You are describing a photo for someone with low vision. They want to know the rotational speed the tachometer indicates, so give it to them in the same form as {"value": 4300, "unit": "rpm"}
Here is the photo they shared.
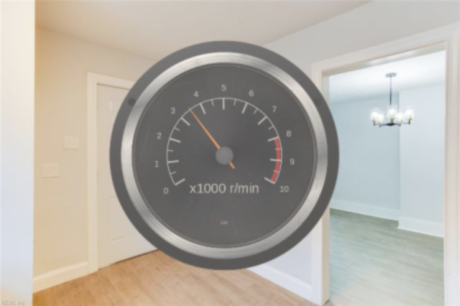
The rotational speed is {"value": 3500, "unit": "rpm"}
